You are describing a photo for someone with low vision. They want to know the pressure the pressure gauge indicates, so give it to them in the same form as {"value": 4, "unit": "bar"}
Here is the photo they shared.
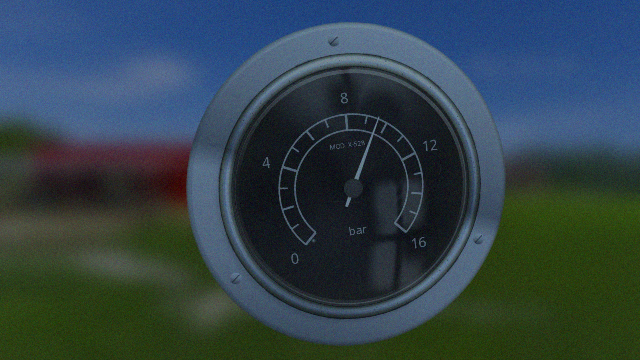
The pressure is {"value": 9.5, "unit": "bar"}
